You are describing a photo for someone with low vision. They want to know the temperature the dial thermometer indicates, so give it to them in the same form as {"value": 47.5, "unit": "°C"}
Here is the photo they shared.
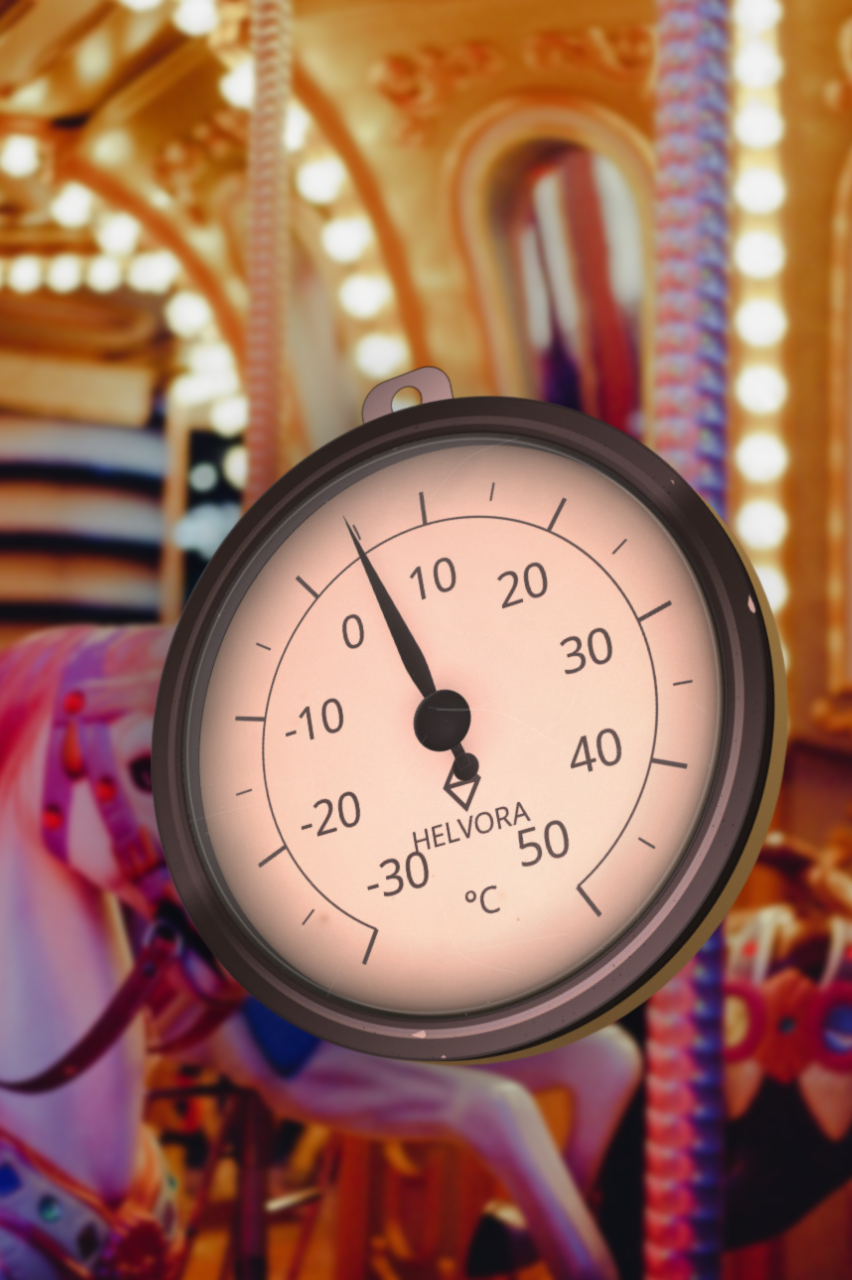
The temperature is {"value": 5, "unit": "°C"}
